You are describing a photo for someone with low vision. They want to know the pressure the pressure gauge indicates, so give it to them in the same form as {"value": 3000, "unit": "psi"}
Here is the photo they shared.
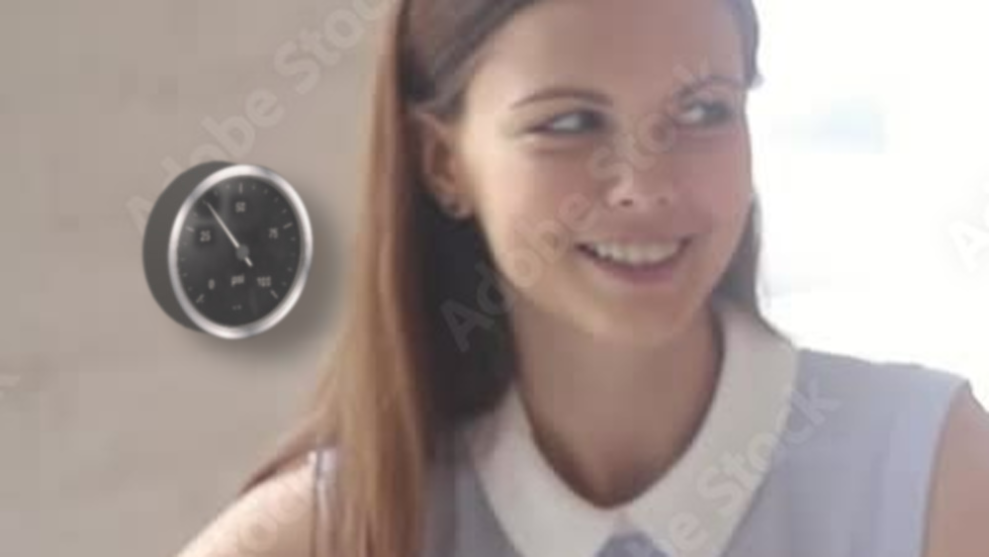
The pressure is {"value": 35, "unit": "psi"}
